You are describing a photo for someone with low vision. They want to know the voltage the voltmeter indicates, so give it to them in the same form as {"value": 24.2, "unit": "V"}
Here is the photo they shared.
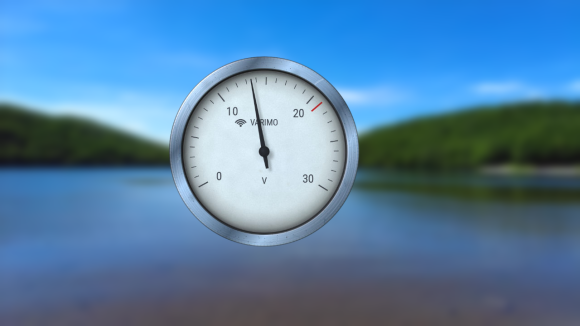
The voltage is {"value": 13.5, "unit": "V"}
